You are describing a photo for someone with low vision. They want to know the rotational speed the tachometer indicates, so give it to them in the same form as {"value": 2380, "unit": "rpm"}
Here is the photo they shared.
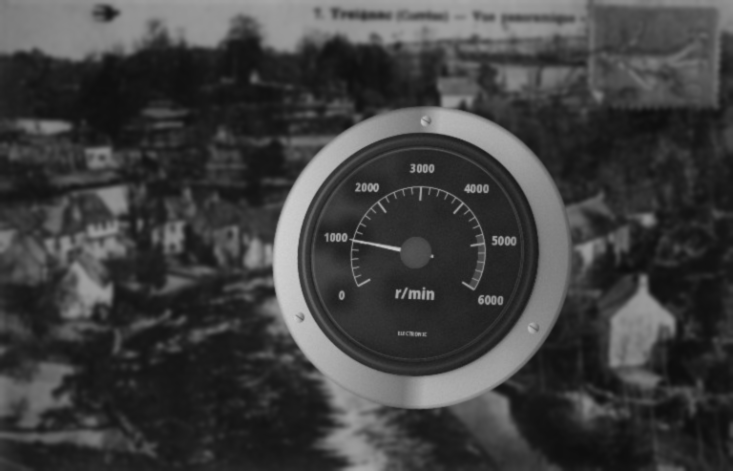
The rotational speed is {"value": 1000, "unit": "rpm"}
